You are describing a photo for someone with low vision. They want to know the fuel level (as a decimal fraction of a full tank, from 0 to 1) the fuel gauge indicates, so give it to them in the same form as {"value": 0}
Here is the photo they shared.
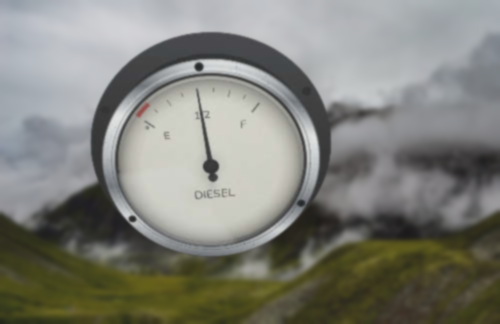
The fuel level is {"value": 0.5}
